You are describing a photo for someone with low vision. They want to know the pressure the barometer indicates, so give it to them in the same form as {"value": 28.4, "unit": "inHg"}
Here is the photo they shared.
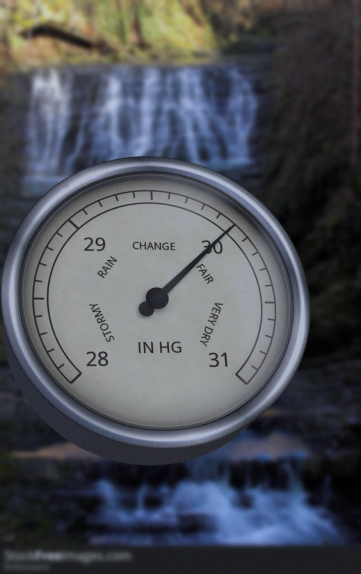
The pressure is {"value": 30, "unit": "inHg"}
